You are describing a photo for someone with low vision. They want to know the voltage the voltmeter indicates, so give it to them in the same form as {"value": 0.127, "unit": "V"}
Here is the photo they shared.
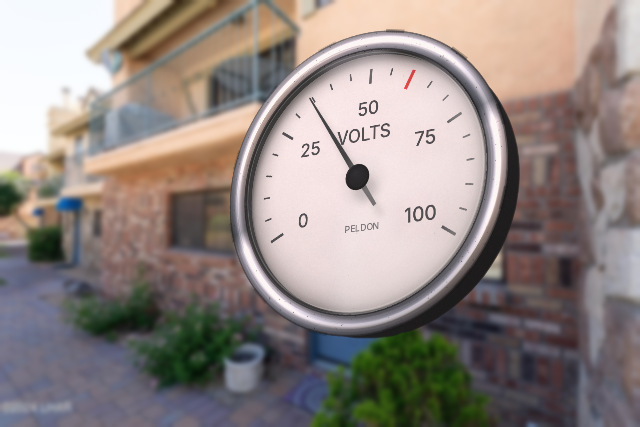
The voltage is {"value": 35, "unit": "V"}
